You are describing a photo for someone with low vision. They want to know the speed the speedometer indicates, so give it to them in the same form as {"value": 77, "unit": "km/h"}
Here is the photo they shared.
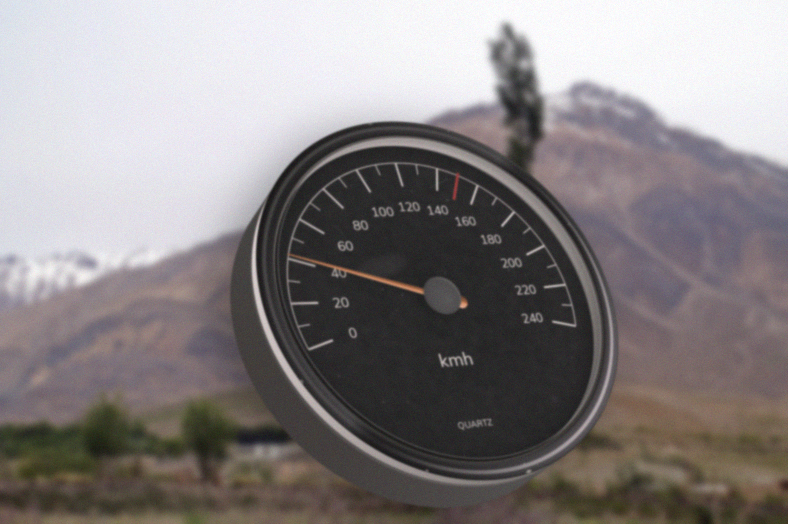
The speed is {"value": 40, "unit": "km/h"}
